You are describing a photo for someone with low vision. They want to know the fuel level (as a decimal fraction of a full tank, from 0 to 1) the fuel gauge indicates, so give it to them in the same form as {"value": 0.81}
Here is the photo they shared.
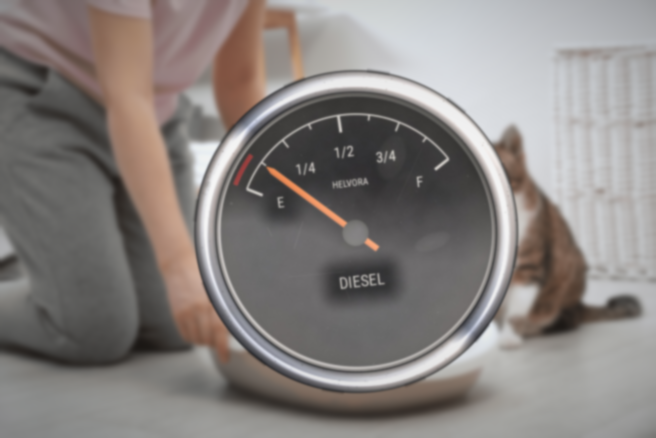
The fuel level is {"value": 0.125}
